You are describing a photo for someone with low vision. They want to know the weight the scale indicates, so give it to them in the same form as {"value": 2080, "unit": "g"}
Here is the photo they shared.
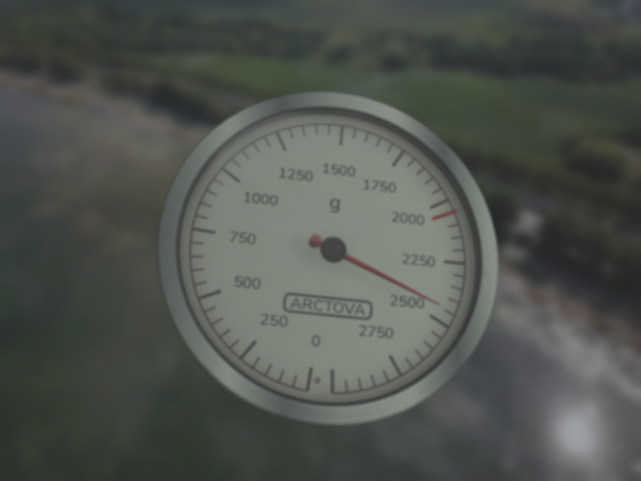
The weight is {"value": 2450, "unit": "g"}
